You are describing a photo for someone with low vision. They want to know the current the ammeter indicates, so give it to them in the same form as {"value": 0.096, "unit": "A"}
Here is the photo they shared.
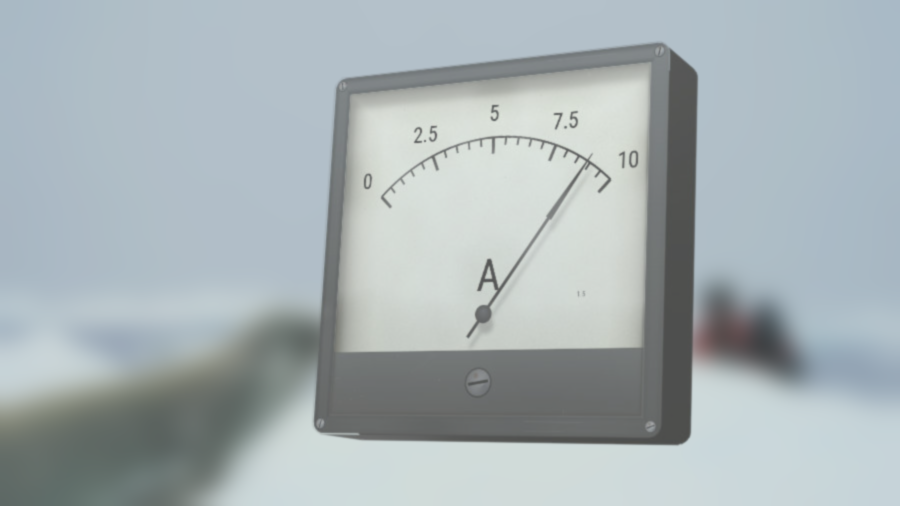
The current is {"value": 9, "unit": "A"}
